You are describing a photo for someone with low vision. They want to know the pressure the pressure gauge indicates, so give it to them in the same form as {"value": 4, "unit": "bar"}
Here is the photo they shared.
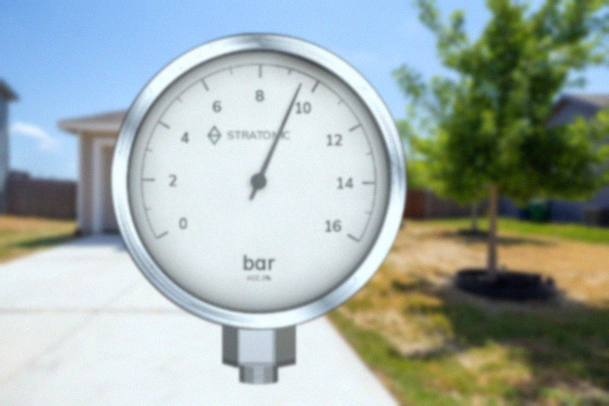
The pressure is {"value": 9.5, "unit": "bar"}
